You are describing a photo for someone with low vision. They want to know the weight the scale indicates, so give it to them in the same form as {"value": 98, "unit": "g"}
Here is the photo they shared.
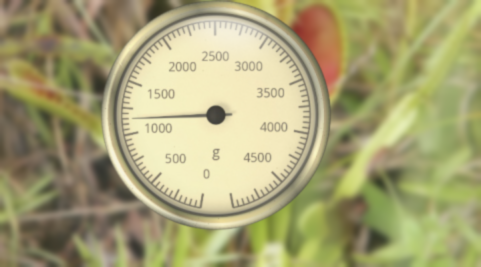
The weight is {"value": 1150, "unit": "g"}
